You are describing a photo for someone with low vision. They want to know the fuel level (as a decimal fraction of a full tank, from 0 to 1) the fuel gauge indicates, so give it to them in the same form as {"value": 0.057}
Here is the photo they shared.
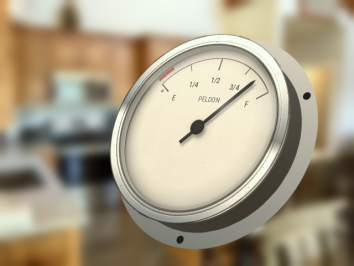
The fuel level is {"value": 0.875}
